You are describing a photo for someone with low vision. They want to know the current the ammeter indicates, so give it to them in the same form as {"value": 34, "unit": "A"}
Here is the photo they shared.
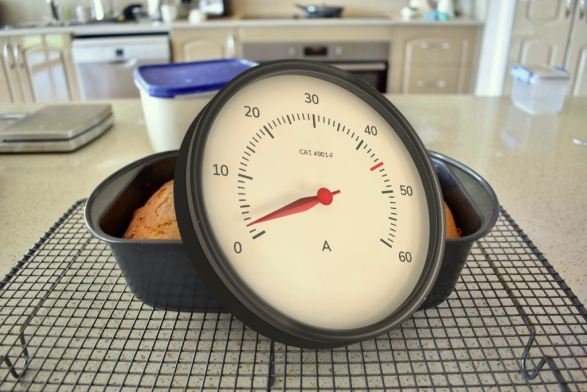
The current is {"value": 2, "unit": "A"}
